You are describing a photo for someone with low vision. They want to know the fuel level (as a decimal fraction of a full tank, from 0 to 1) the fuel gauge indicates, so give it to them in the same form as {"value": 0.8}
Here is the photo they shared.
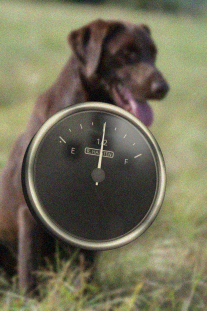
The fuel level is {"value": 0.5}
